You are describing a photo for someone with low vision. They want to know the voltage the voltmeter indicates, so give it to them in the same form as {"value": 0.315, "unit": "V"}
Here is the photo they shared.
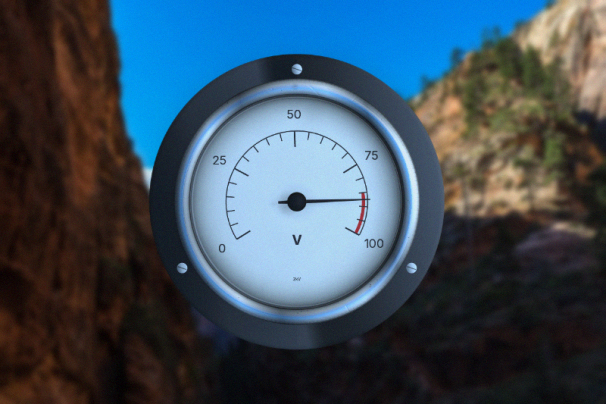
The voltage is {"value": 87.5, "unit": "V"}
